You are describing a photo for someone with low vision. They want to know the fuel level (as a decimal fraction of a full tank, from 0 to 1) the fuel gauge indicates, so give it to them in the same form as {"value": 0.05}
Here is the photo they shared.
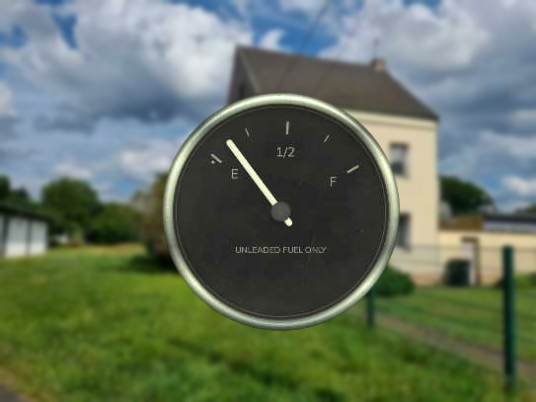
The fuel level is {"value": 0.125}
